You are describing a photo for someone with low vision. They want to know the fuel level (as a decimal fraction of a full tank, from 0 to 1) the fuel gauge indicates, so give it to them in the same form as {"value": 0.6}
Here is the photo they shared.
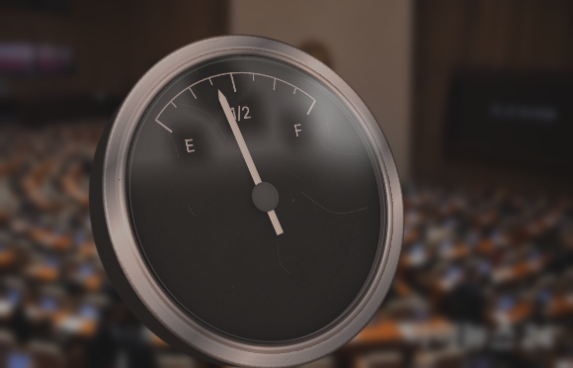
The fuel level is {"value": 0.375}
